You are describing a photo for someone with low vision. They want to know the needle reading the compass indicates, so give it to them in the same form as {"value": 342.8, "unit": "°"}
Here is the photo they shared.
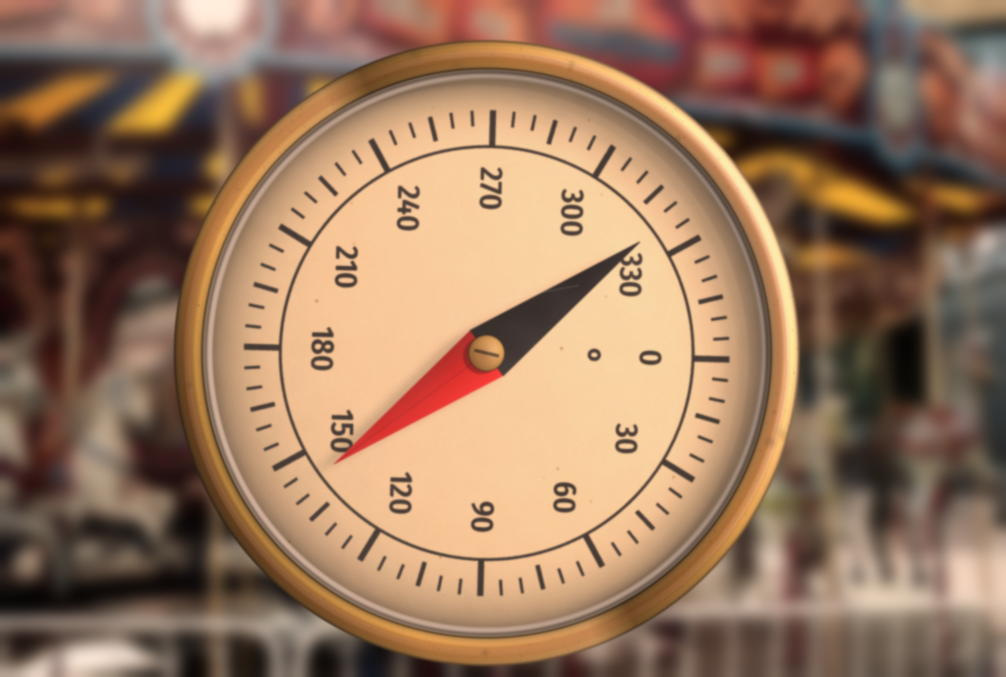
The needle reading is {"value": 142.5, "unit": "°"}
